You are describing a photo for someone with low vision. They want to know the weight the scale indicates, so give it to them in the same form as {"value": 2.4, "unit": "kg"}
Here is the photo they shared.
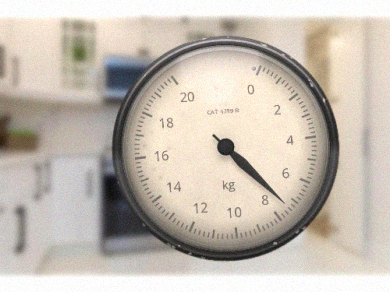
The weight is {"value": 7.4, "unit": "kg"}
